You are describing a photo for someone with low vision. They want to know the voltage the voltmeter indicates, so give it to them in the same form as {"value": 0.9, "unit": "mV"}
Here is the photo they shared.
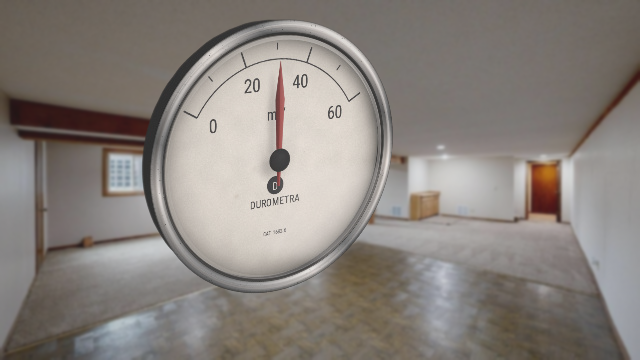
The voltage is {"value": 30, "unit": "mV"}
